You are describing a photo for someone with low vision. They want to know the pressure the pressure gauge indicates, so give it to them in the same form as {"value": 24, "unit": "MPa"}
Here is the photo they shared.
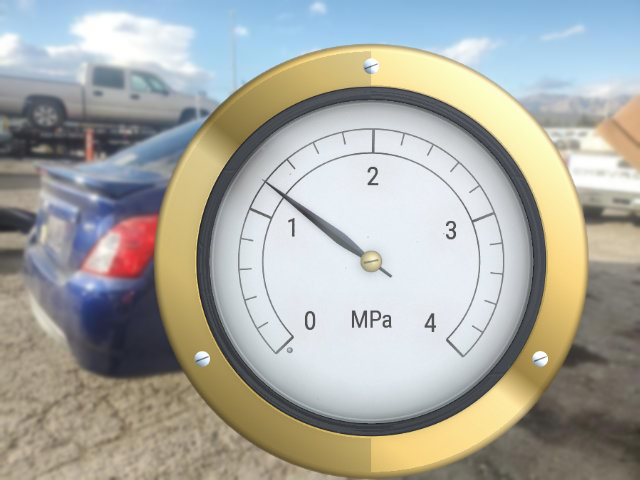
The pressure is {"value": 1.2, "unit": "MPa"}
